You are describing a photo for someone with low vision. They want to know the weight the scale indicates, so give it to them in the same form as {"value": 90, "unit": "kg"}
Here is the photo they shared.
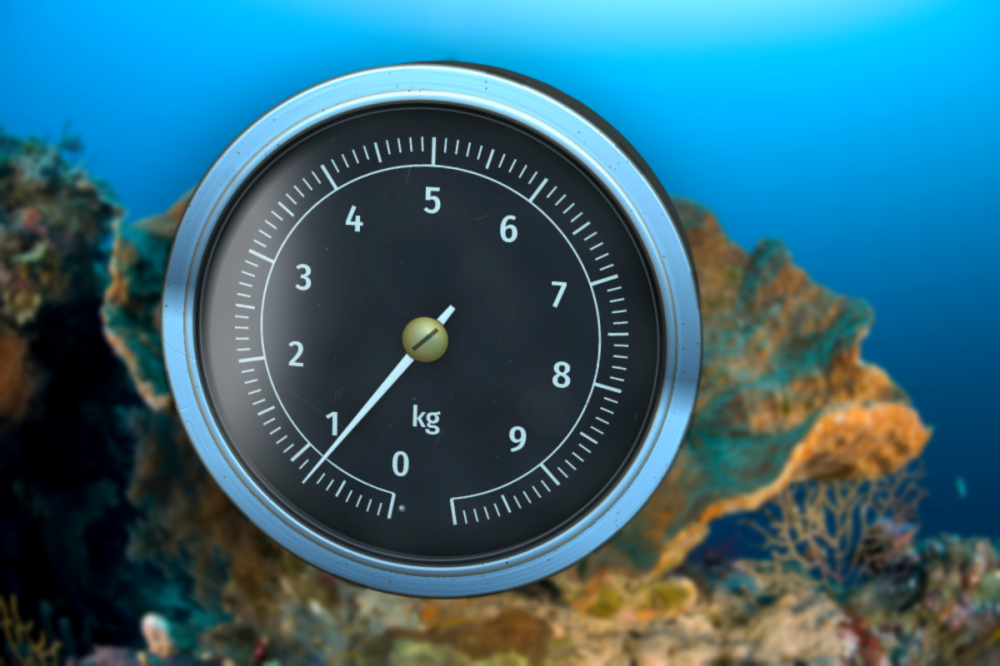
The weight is {"value": 0.8, "unit": "kg"}
